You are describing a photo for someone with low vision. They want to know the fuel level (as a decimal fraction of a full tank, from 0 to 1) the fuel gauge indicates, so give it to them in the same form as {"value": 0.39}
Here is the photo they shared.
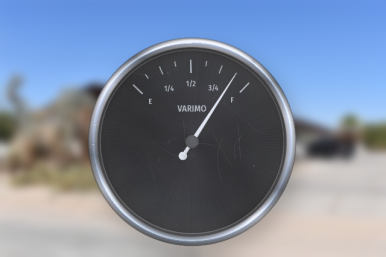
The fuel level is {"value": 0.875}
